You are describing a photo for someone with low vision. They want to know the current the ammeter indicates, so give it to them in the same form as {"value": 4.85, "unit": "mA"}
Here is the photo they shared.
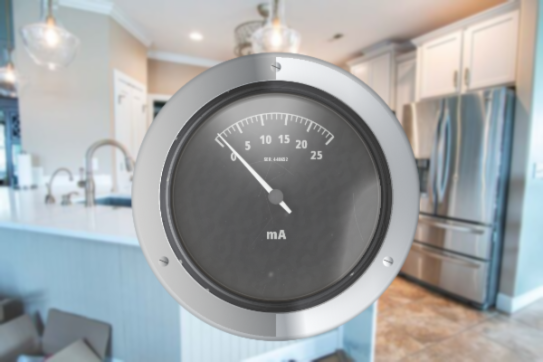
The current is {"value": 1, "unit": "mA"}
